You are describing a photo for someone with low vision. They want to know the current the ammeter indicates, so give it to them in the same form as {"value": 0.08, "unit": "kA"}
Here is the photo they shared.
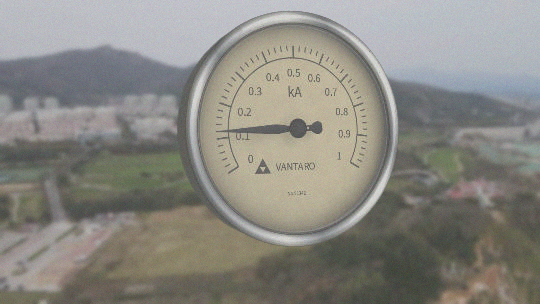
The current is {"value": 0.12, "unit": "kA"}
